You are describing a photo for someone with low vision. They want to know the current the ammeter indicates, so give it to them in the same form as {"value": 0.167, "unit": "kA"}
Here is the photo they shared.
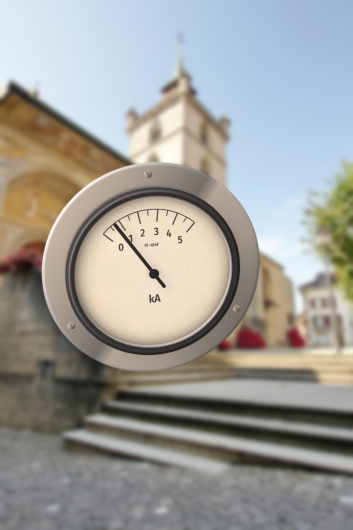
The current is {"value": 0.75, "unit": "kA"}
